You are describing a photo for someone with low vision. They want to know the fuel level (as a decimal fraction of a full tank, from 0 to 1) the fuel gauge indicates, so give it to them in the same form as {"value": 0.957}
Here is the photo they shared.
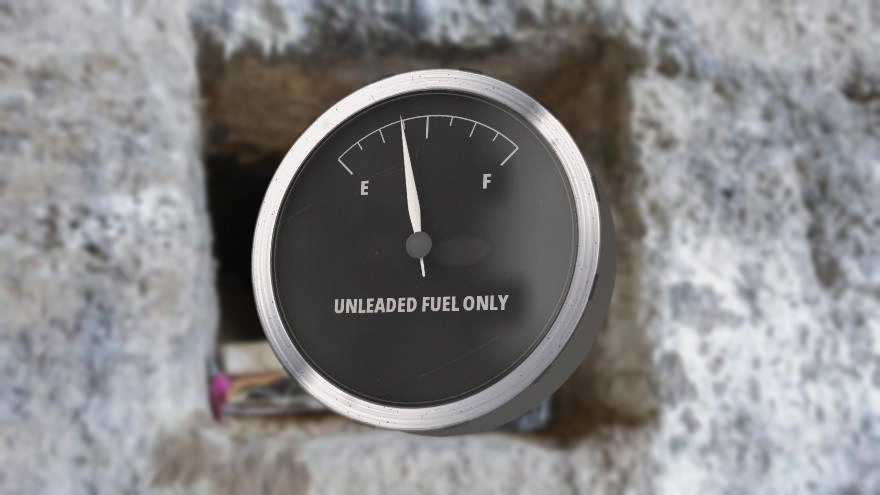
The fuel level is {"value": 0.375}
